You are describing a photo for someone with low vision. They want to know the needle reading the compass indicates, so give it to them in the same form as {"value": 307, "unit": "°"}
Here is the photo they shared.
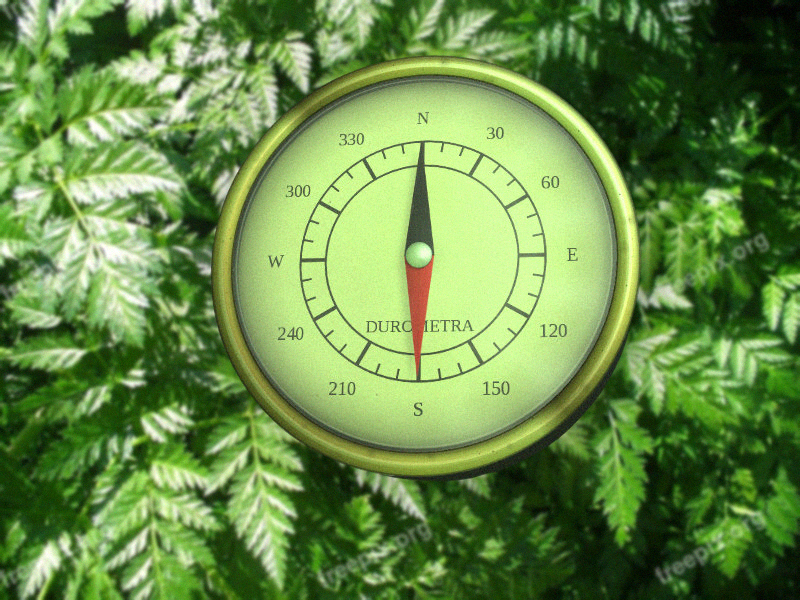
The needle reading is {"value": 180, "unit": "°"}
